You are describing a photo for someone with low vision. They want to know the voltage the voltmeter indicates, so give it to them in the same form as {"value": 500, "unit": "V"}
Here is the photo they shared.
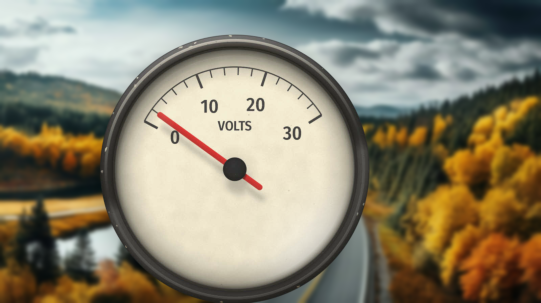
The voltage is {"value": 2, "unit": "V"}
